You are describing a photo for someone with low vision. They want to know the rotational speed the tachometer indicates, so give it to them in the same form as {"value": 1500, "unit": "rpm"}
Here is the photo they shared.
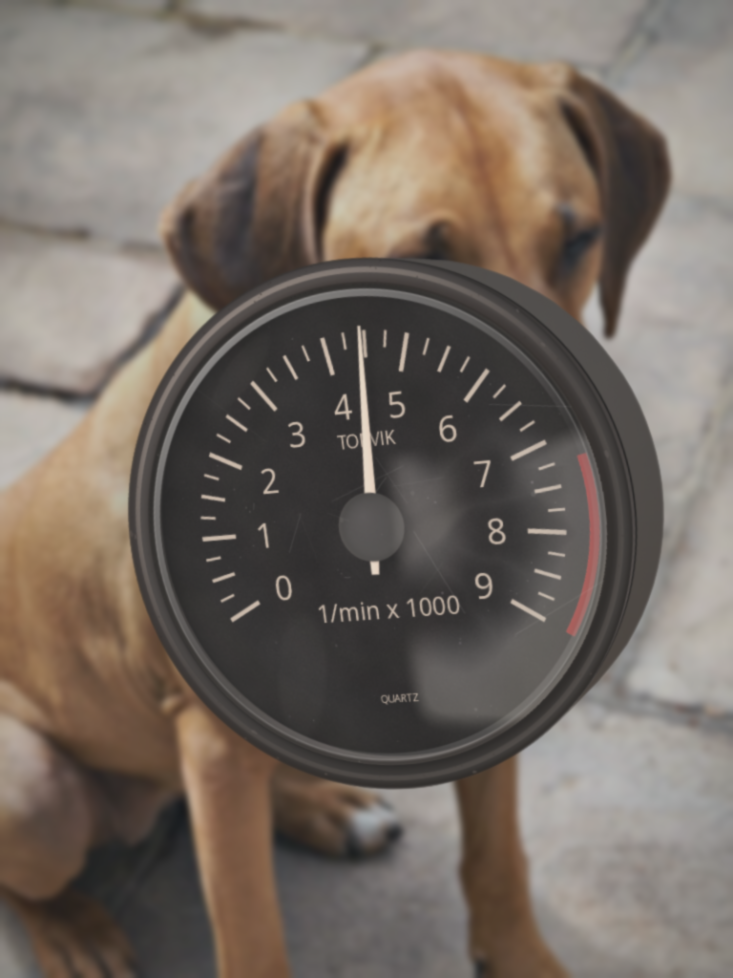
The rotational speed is {"value": 4500, "unit": "rpm"}
